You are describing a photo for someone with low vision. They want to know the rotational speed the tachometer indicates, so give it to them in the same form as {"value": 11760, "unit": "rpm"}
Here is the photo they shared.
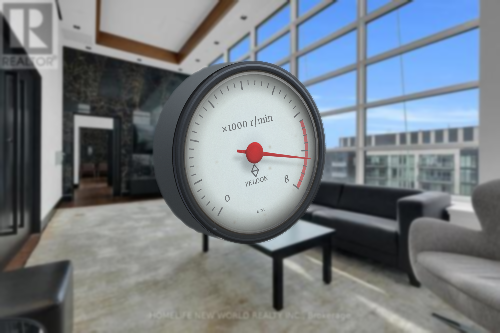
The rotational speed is {"value": 7200, "unit": "rpm"}
